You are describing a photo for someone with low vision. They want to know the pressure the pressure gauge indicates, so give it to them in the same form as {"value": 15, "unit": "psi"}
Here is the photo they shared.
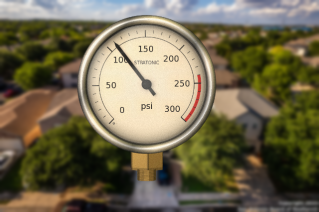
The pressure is {"value": 110, "unit": "psi"}
